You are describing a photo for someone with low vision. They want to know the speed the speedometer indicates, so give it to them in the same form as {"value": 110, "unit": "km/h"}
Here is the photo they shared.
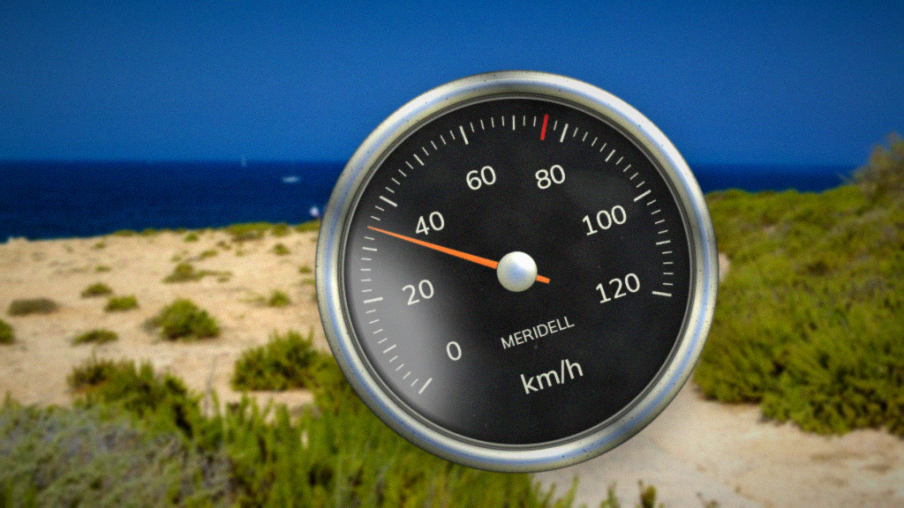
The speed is {"value": 34, "unit": "km/h"}
